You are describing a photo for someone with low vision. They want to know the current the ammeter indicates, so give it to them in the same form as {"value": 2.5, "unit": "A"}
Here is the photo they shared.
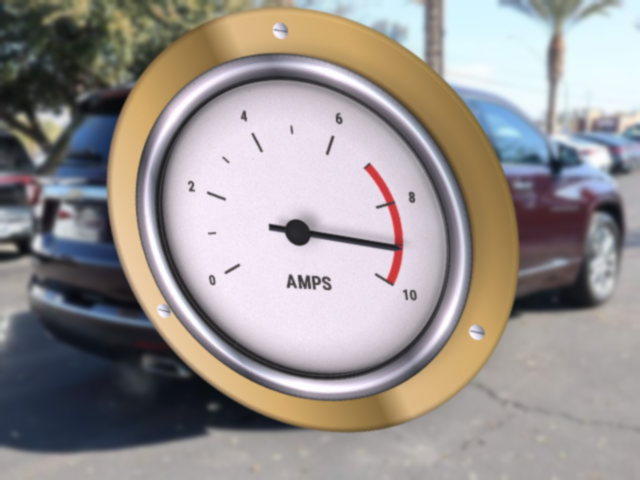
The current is {"value": 9, "unit": "A"}
